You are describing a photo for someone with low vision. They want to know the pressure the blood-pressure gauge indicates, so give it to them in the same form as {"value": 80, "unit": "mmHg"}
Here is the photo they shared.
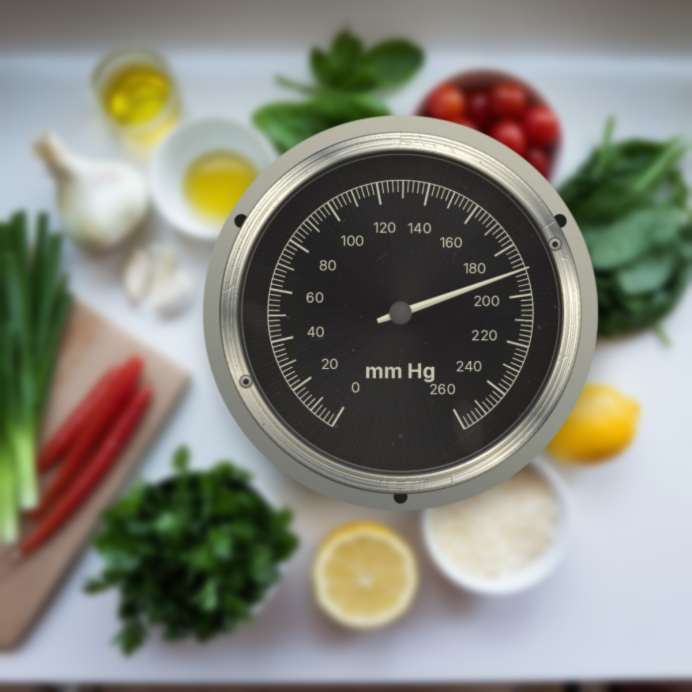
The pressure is {"value": 190, "unit": "mmHg"}
